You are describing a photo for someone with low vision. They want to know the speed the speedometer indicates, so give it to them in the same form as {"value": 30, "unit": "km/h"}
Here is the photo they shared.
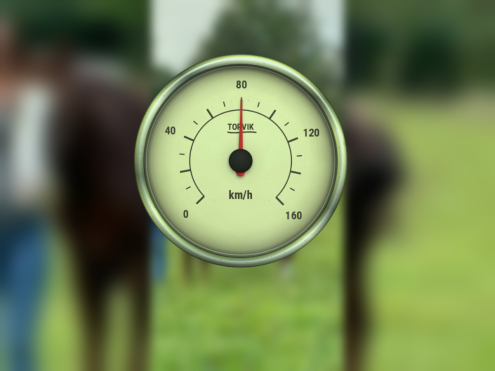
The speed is {"value": 80, "unit": "km/h"}
